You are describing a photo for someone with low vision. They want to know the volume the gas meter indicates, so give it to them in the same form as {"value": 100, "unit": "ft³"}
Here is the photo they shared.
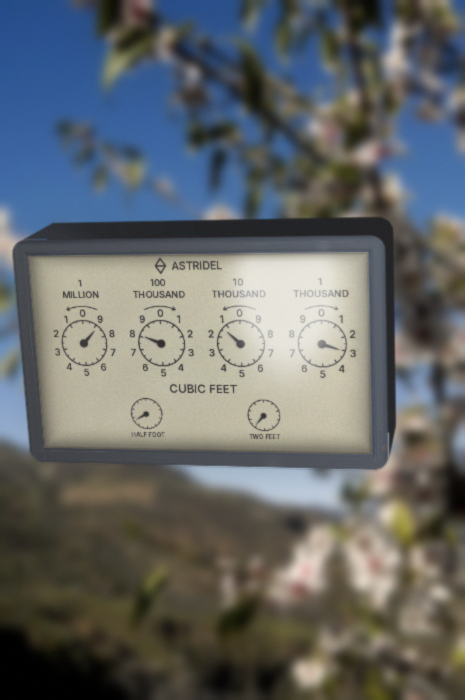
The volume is {"value": 881300, "unit": "ft³"}
